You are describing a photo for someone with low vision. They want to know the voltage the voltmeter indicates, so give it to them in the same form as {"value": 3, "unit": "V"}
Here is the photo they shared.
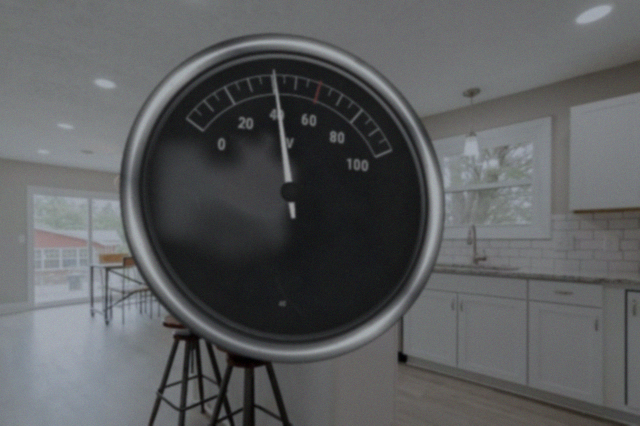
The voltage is {"value": 40, "unit": "V"}
